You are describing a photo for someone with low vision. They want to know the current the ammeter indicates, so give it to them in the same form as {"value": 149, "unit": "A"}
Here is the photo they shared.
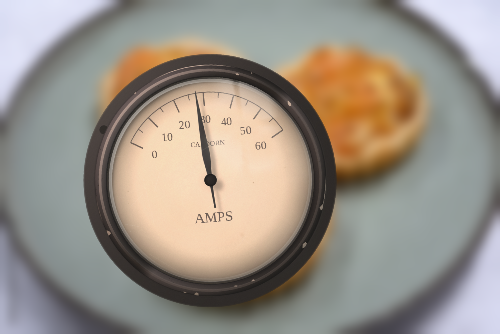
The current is {"value": 27.5, "unit": "A"}
